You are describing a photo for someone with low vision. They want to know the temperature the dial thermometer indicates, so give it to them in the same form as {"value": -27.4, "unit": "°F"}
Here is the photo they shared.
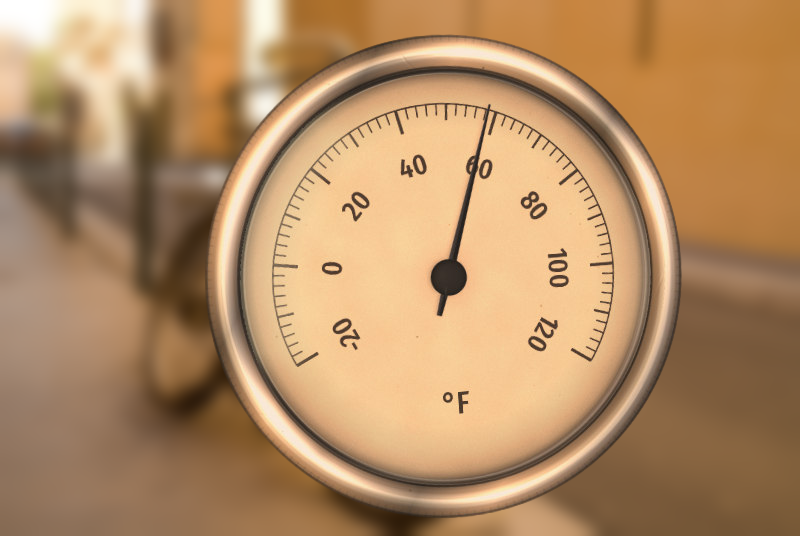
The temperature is {"value": 58, "unit": "°F"}
